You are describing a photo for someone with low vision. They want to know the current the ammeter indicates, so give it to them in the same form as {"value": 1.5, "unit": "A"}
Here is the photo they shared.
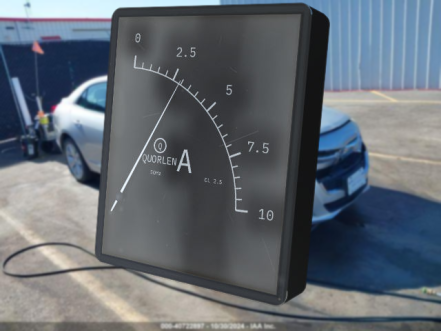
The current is {"value": 3, "unit": "A"}
